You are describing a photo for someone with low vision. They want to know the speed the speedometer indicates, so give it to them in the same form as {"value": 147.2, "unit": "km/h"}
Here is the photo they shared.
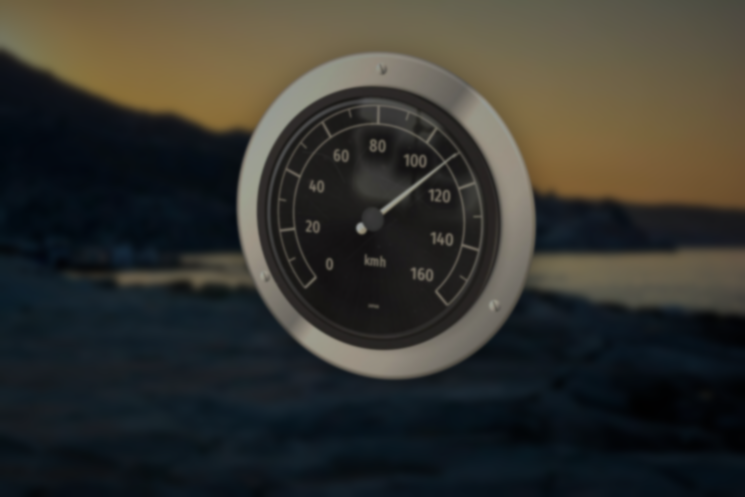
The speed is {"value": 110, "unit": "km/h"}
